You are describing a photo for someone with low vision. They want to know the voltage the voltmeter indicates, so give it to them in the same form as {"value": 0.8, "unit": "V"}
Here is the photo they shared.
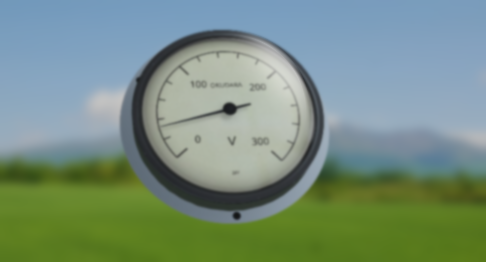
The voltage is {"value": 30, "unit": "V"}
